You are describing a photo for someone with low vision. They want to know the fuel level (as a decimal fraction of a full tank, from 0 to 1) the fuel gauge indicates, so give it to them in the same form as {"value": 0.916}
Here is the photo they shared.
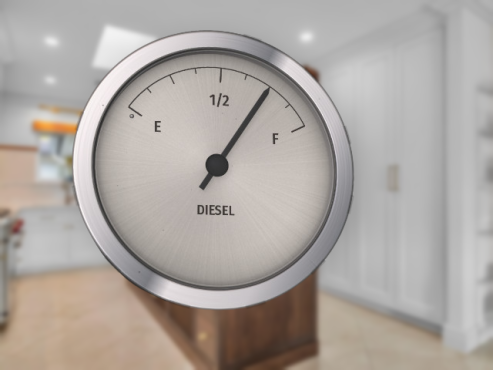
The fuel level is {"value": 0.75}
